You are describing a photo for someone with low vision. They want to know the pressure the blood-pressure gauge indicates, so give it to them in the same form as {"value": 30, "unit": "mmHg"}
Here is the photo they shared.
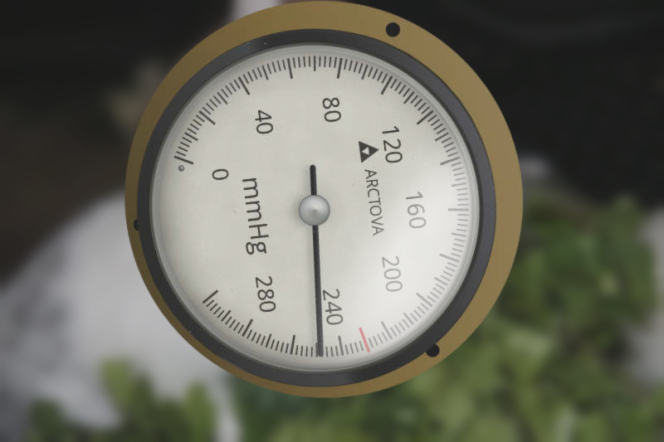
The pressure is {"value": 248, "unit": "mmHg"}
